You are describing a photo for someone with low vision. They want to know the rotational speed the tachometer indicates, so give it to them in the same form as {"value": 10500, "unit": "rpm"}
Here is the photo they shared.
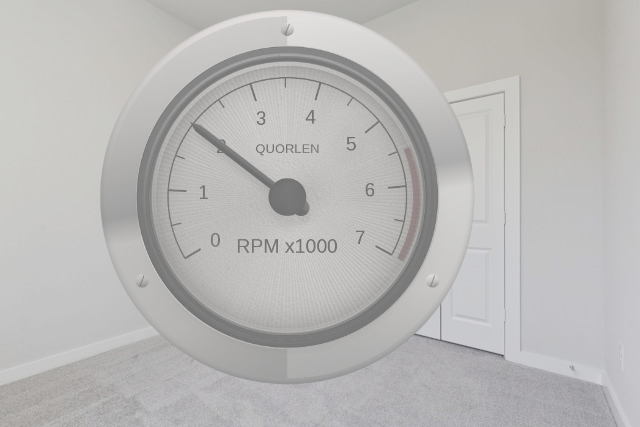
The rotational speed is {"value": 2000, "unit": "rpm"}
